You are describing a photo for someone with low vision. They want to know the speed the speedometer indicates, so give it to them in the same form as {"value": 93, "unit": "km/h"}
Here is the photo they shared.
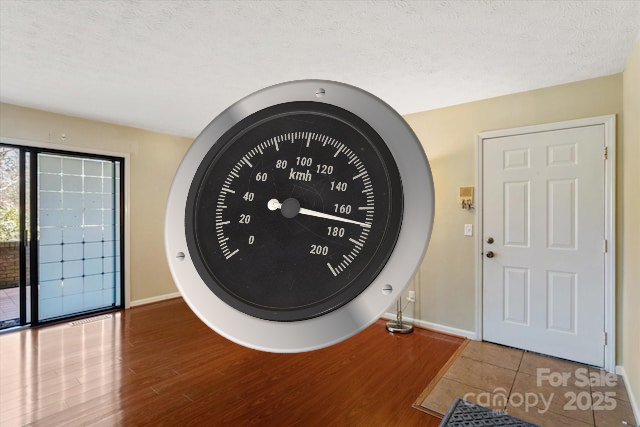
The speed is {"value": 170, "unit": "km/h"}
